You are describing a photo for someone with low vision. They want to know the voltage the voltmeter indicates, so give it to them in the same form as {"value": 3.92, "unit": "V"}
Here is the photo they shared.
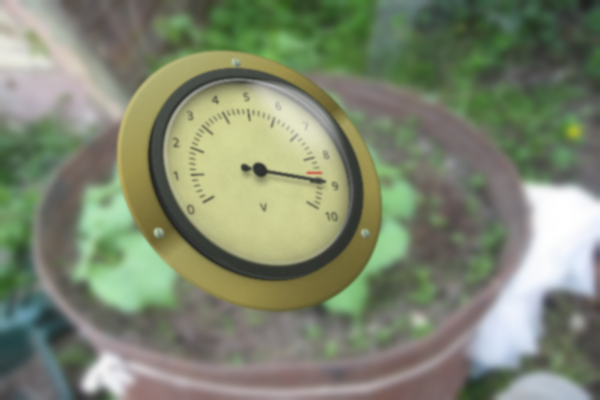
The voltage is {"value": 9, "unit": "V"}
